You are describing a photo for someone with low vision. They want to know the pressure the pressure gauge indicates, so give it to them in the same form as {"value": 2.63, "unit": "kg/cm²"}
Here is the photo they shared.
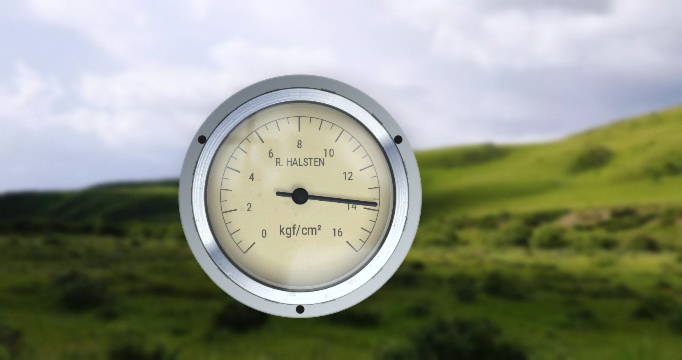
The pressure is {"value": 13.75, "unit": "kg/cm²"}
